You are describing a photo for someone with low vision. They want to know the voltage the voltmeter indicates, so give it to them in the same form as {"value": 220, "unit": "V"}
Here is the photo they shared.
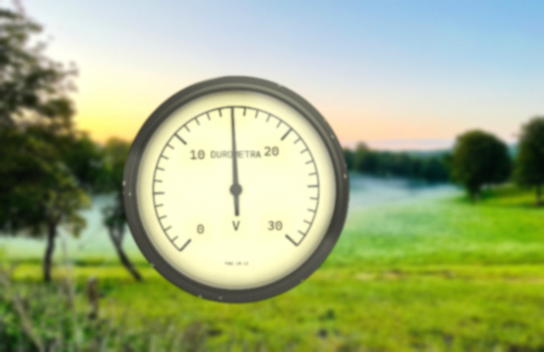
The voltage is {"value": 15, "unit": "V"}
